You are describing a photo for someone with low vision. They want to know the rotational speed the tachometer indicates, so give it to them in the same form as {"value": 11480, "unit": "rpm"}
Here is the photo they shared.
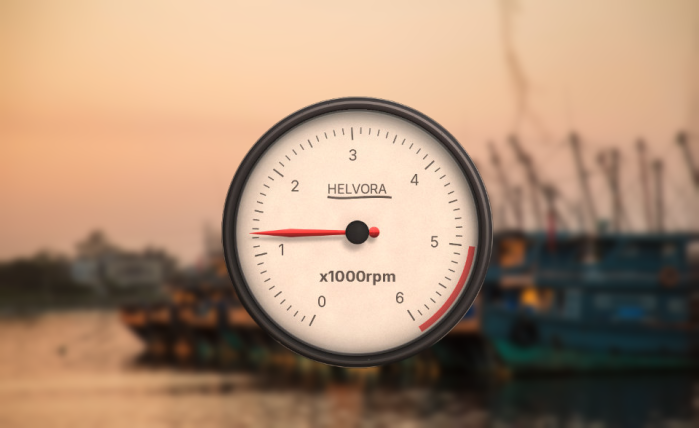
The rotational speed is {"value": 1250, "unit": "rpm"}
